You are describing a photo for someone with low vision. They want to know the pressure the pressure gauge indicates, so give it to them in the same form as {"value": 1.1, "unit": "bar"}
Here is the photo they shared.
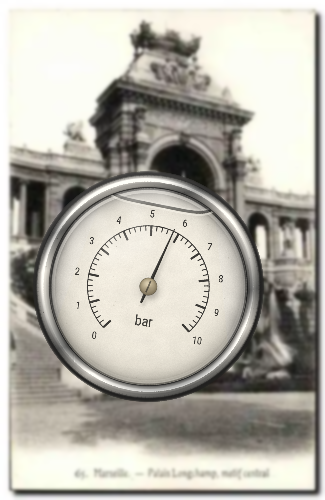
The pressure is {"value": 5.8, "unit": "bar"}
